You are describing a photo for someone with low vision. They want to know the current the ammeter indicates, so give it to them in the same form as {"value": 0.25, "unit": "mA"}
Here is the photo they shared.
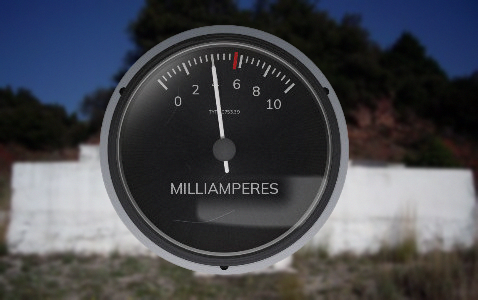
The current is {"value": 4, "unit": "mA"}
